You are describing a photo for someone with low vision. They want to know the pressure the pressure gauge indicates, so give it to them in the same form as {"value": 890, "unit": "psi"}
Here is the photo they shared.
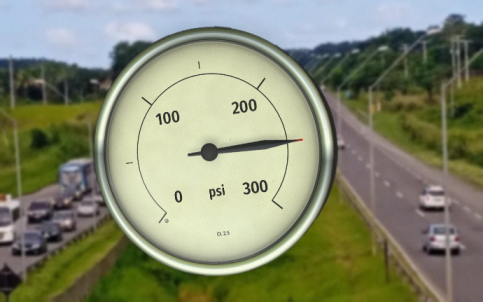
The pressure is {"value": 250, "unit": "psi"}
